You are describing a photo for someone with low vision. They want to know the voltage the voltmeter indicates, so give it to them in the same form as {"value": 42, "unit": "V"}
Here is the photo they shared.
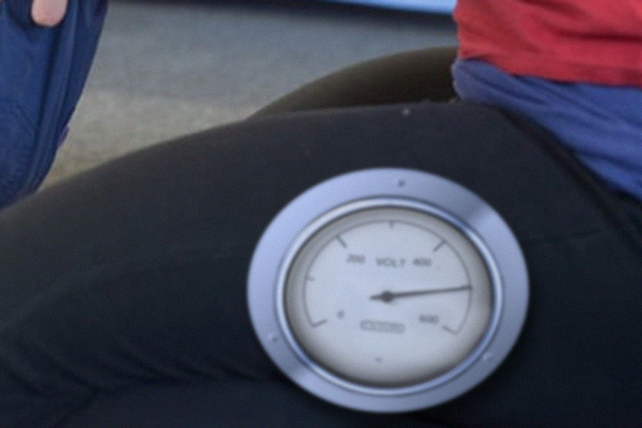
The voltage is {"value": 500, "unit": "V"}
